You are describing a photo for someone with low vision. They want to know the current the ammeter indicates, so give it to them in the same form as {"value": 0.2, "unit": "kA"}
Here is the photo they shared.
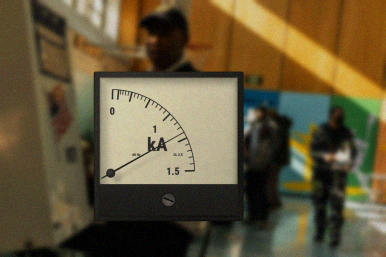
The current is {"value": 1.2, "unit": "kA"}
